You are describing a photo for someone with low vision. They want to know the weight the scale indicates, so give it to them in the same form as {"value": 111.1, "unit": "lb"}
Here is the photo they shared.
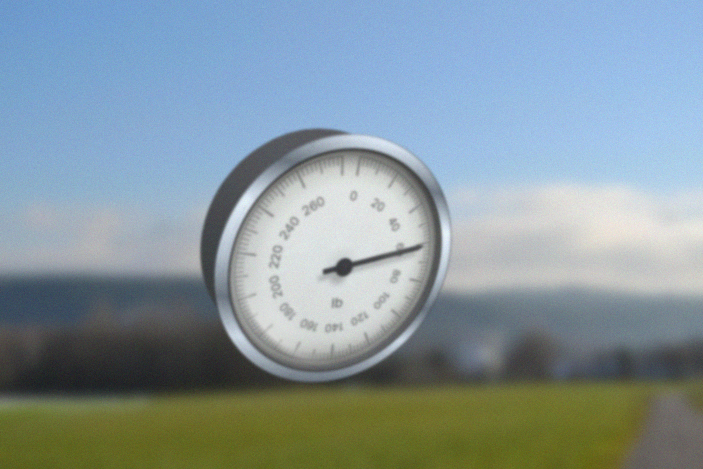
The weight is {"value": 60, "unit": "lb"}
